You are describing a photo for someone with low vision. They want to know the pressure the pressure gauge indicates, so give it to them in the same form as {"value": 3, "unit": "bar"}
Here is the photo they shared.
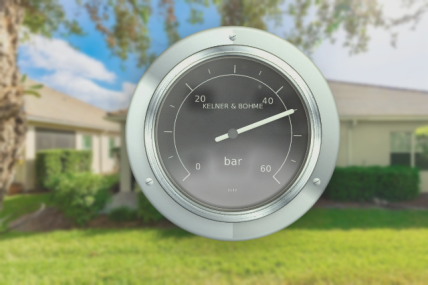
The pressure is {"value": 45, "unit": "bar"}
